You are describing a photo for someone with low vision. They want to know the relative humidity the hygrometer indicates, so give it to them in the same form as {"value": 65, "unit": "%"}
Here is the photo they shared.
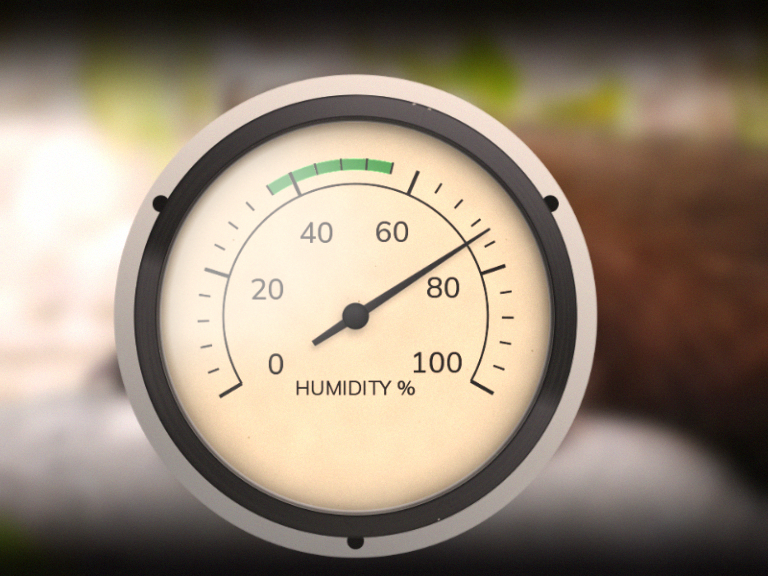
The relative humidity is {"value": 74, "unit": "%"}
